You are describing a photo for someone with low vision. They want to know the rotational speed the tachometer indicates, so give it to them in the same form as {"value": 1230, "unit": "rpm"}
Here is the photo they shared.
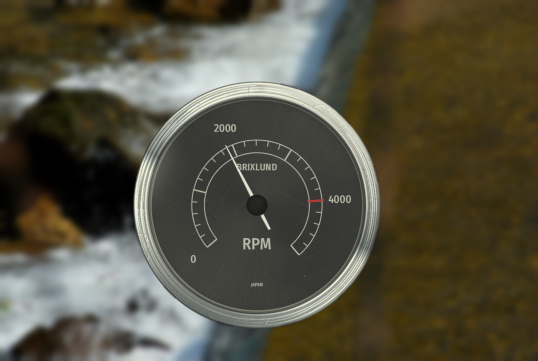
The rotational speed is {"value": 1900, "unit": "rpm"}
